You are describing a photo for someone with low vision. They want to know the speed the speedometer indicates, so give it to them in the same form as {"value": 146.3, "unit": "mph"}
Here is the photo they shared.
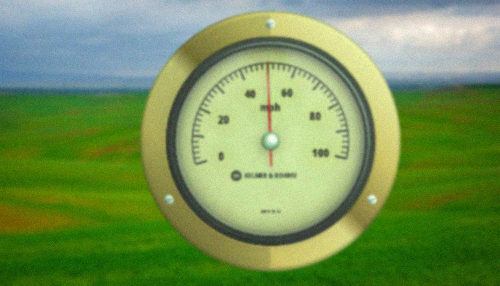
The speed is {"value": 50, "unit": "mph"}
